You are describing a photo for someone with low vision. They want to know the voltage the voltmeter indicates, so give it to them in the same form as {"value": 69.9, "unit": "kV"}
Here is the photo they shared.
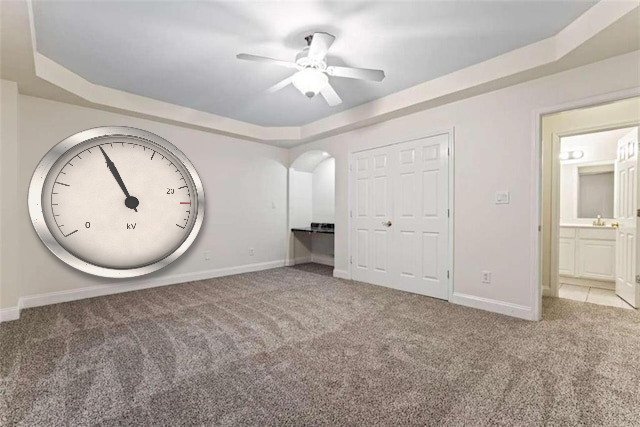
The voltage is {"value": 10, "unit": "kV"}
